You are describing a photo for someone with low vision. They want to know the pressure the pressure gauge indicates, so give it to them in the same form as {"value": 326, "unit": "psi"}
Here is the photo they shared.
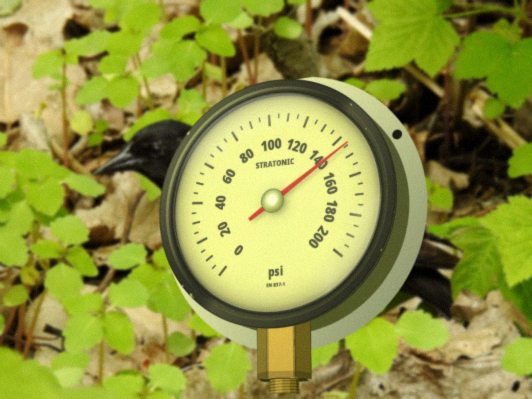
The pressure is {"value": 145, "unit": "psi"}
